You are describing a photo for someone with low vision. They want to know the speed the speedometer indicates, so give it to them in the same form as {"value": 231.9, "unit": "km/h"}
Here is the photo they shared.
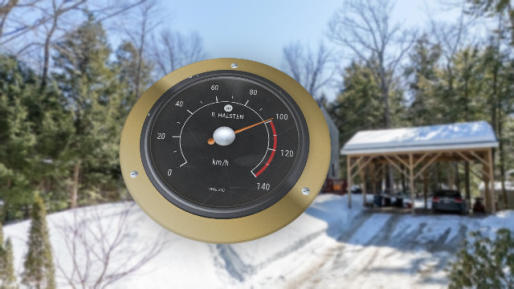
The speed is {"value": 100, "unit": "km/h"}
